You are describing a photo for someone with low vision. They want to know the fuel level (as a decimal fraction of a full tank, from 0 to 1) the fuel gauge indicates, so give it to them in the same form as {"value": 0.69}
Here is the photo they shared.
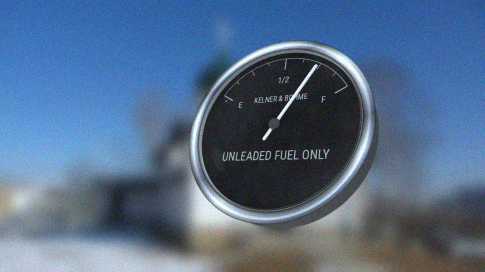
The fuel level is {"value": 0.75}
